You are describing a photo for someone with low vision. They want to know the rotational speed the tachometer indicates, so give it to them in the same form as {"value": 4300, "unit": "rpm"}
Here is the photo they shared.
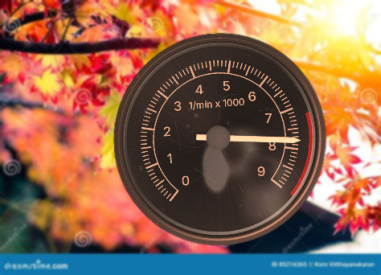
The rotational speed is {"value": 7800, "unit": "rpm"}
